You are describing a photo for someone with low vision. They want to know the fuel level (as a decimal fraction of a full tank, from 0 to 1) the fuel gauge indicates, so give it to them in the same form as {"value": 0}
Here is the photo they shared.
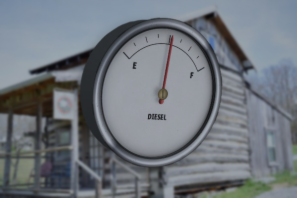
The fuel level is {"value": 0.5}
